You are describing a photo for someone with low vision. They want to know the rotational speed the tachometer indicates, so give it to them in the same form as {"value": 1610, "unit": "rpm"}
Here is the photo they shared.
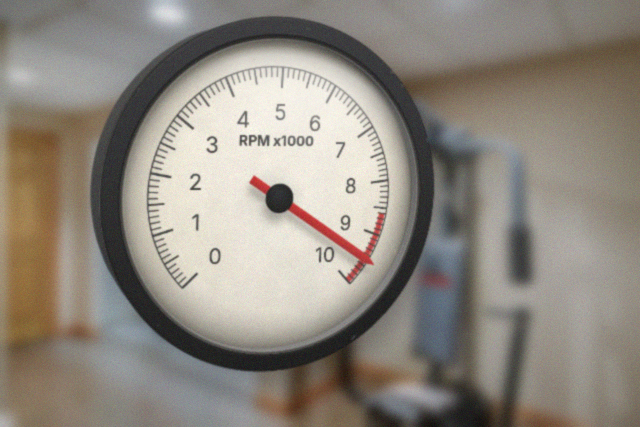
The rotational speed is {"value": 9500, "unit": "rpm"}
